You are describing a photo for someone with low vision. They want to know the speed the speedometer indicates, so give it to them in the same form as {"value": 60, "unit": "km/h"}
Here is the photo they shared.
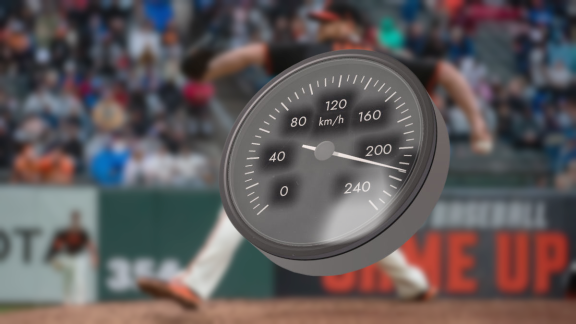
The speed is {"value": 215, "unit": "km/h"}
